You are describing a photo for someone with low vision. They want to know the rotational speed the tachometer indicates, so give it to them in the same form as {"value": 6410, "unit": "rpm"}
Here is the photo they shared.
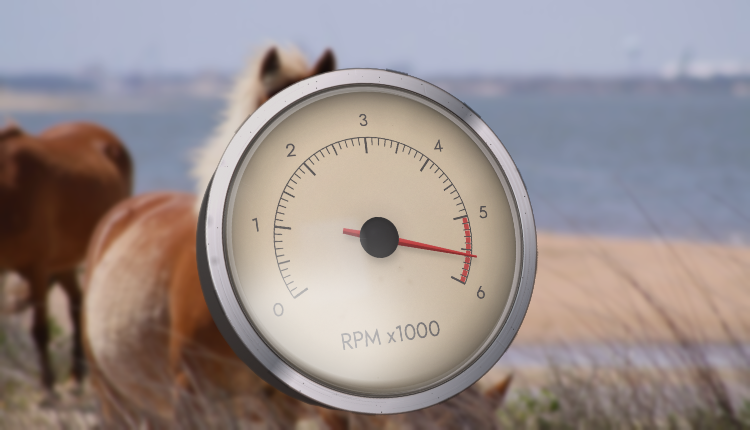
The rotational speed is {"value": 5600, "unit": "rpm"}
